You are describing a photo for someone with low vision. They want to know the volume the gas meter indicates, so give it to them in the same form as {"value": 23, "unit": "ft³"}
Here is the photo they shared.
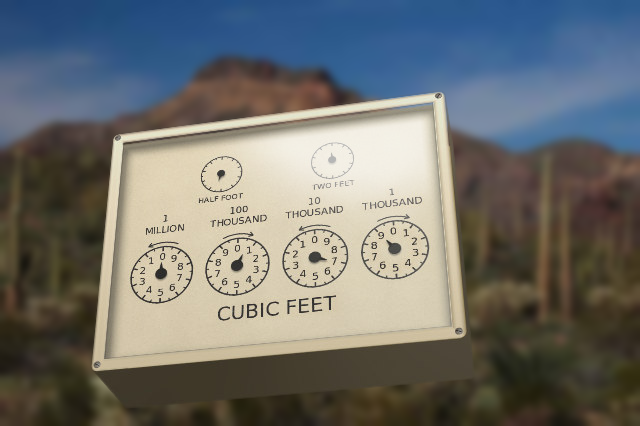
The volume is {"value": 6900, "unit": "ft³"}
